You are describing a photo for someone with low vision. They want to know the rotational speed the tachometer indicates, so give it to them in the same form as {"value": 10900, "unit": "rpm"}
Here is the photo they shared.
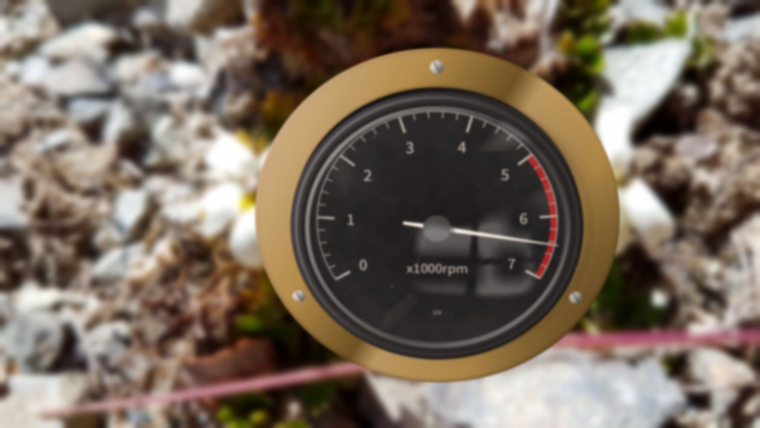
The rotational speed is {"value": 6400, "unit": "rpm"}
